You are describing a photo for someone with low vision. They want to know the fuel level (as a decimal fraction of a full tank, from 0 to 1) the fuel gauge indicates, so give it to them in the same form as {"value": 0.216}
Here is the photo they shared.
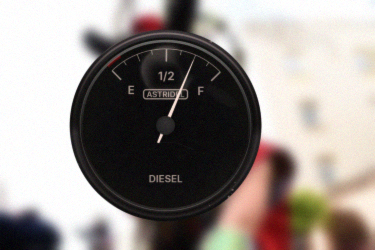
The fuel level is {"value": 0.75}
